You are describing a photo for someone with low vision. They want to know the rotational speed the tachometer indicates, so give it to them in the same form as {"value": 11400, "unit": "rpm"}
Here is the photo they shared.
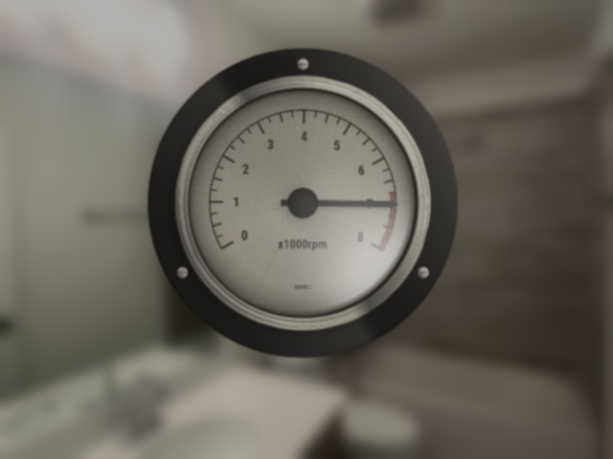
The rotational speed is {"value": 7000, "unit": "rpm"}
